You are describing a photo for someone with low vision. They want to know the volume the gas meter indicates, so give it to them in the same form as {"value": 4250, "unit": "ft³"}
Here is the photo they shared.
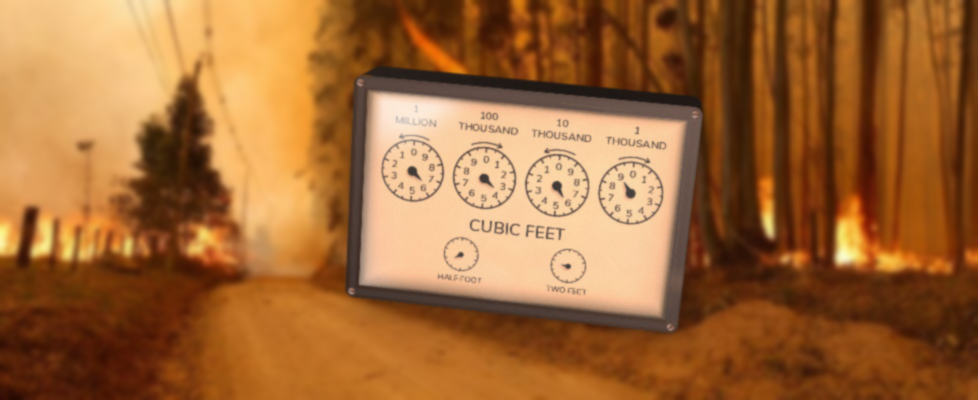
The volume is {"value": 635900, "unit": "ft³"}
